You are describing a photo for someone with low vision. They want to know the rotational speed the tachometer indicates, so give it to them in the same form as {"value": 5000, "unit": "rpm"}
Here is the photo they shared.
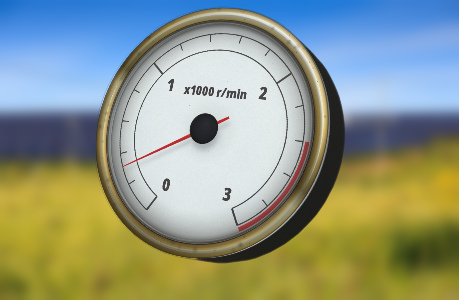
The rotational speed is {"value": 300, "unit": "rpm"}
